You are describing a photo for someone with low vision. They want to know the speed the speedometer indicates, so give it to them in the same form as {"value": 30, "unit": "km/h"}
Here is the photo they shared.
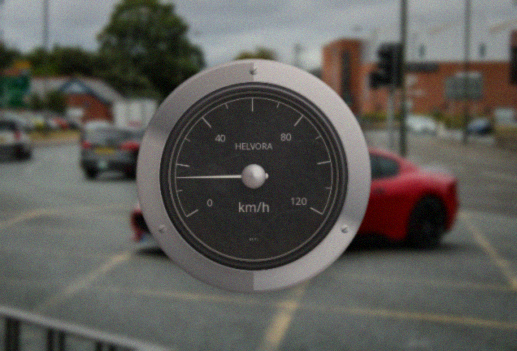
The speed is {"value": 15, "unit": "km/h"}
